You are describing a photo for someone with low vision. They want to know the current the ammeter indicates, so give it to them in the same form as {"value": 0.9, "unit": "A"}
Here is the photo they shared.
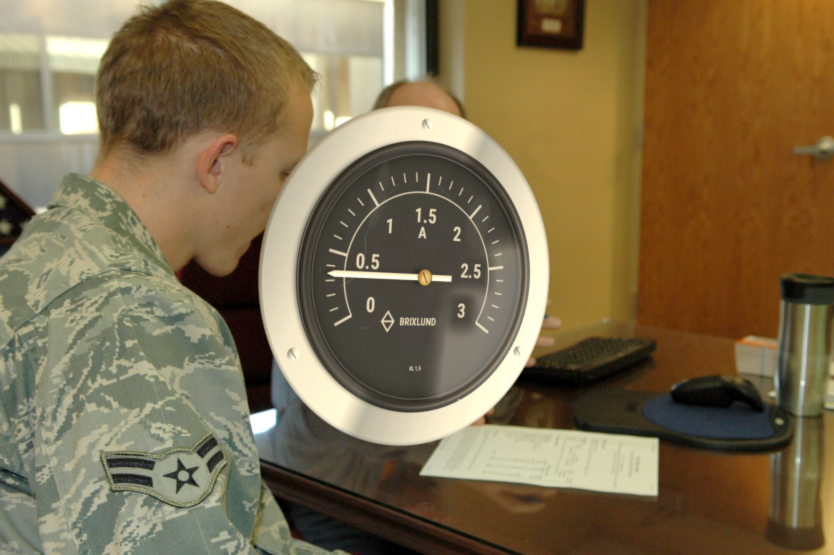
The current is {"value": 0.35, "unit": "A"}
